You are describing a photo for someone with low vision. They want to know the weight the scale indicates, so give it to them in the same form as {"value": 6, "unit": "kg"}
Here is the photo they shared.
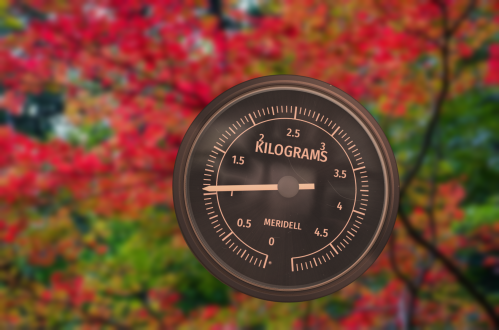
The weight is {"value": 1.05, "unit": "kg"}
